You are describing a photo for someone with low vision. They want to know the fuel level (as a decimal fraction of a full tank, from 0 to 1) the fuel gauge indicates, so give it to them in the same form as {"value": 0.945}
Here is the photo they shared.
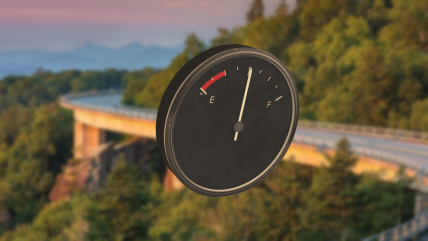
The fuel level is {"value": 0.5}
